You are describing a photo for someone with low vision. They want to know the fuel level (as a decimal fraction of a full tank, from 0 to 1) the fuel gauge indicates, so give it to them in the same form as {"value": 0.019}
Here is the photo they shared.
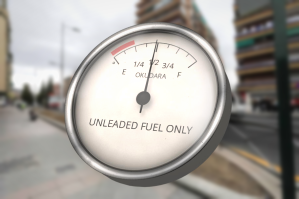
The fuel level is {"value": 0.5}
